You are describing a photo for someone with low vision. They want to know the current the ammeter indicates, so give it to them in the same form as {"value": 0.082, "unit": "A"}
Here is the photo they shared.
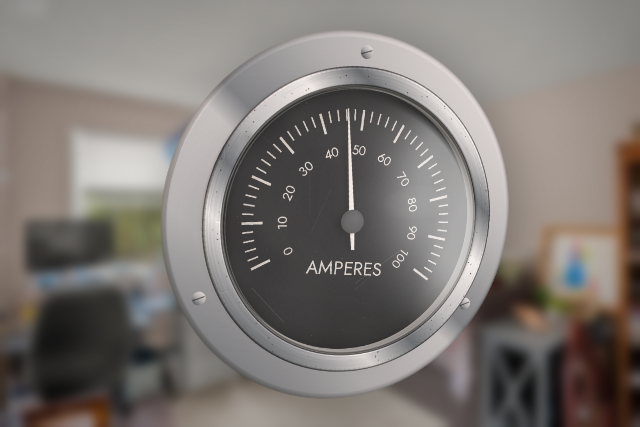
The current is {"value": 46, "unit": "A"}
